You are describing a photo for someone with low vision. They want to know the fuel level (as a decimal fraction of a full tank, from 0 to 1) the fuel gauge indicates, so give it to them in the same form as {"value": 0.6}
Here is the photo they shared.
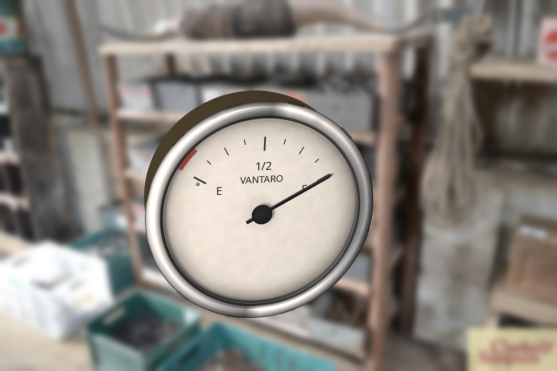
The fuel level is {"value": 1}
